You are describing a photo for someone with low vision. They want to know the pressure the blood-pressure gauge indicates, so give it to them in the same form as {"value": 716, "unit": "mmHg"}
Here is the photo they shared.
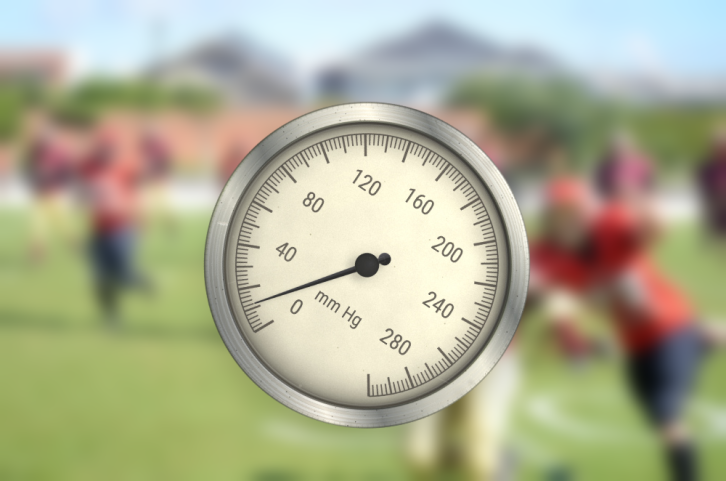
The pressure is {"value": 12, "unit": "mmHg"}
